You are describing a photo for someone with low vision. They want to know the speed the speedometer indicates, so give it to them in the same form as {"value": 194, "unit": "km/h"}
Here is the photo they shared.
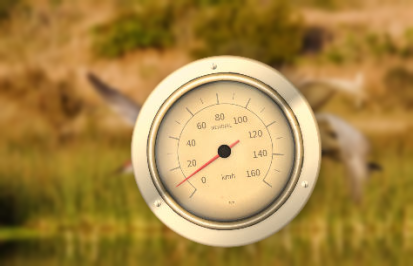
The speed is {"value": 10, "unit": "km/h"}
